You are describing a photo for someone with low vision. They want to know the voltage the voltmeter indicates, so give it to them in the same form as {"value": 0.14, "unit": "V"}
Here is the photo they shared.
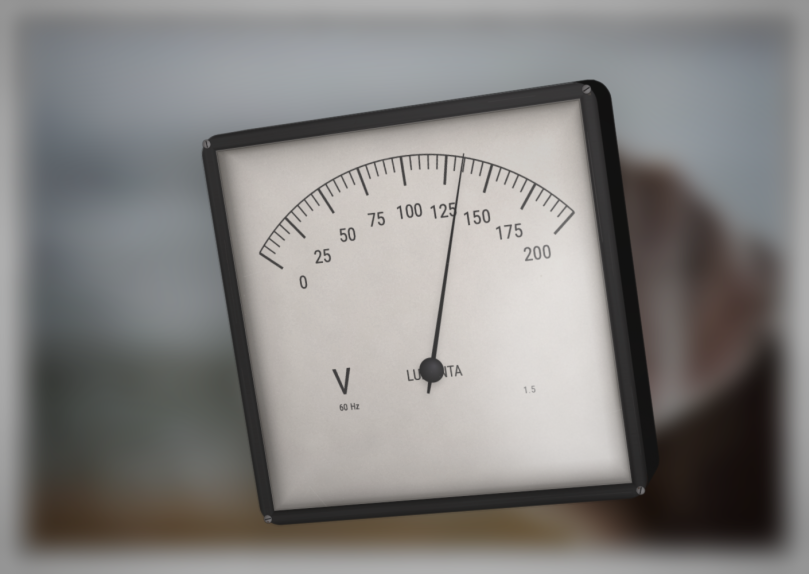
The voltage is {"value": 135, "unit": "V"}
